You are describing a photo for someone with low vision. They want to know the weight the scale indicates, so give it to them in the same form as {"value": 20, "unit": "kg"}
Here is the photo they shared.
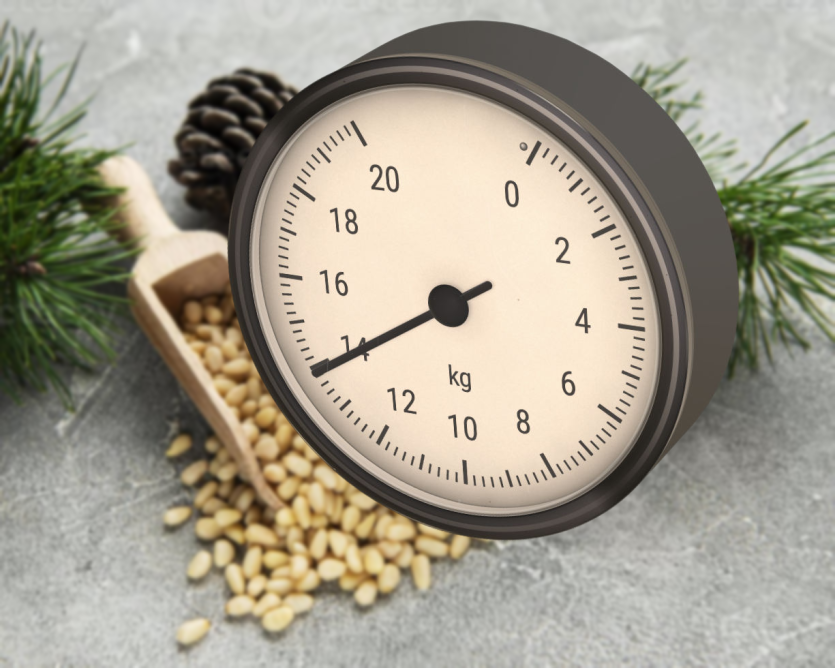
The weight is {"value": 13.9, "unit": "kg"}
